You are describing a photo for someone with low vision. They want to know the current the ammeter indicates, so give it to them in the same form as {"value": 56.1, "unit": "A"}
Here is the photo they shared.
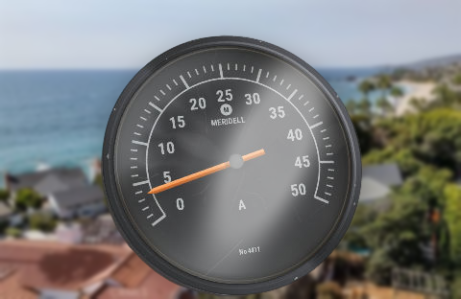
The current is {"value": 3.5, "unit": "A"}
